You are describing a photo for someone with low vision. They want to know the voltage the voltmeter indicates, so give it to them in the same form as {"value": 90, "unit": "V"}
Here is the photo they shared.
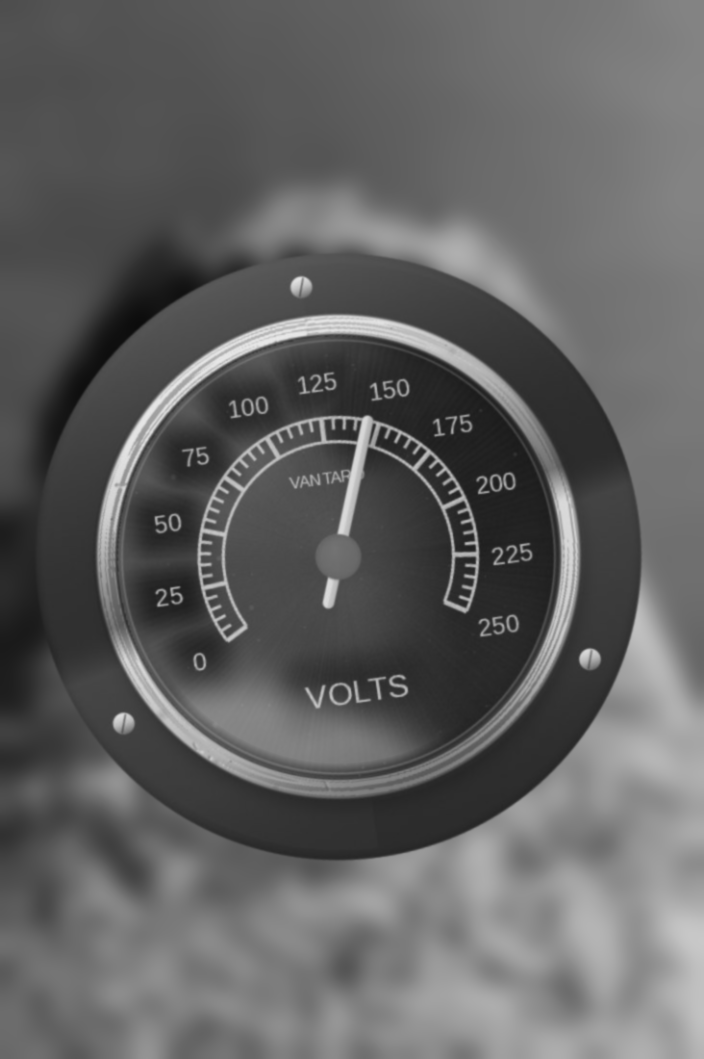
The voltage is {"value": 145, "unit": "V"}
